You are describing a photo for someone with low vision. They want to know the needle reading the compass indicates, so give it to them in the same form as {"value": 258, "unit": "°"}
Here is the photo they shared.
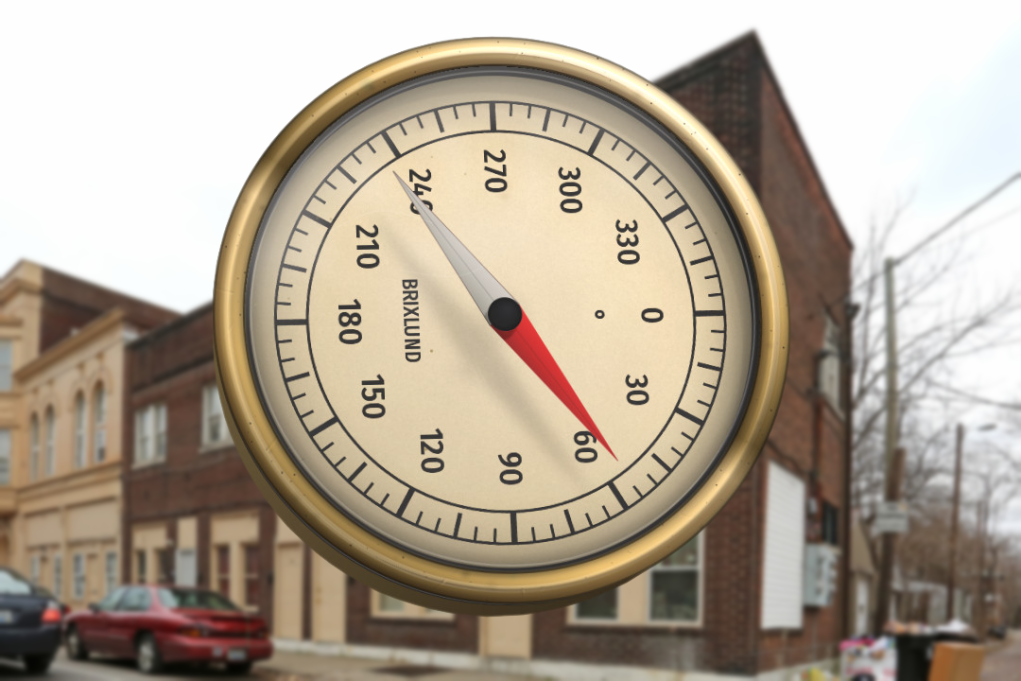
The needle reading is {"value": 55, "unit": "°"}
